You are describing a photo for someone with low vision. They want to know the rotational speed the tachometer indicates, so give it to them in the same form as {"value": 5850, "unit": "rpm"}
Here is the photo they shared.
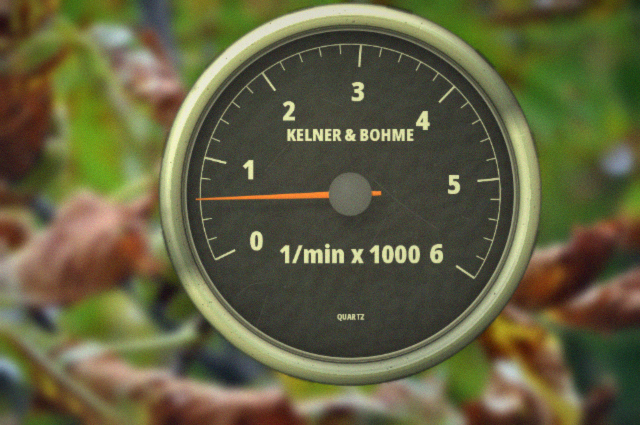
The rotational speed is {"value": 600, "unit": "rpm"}
